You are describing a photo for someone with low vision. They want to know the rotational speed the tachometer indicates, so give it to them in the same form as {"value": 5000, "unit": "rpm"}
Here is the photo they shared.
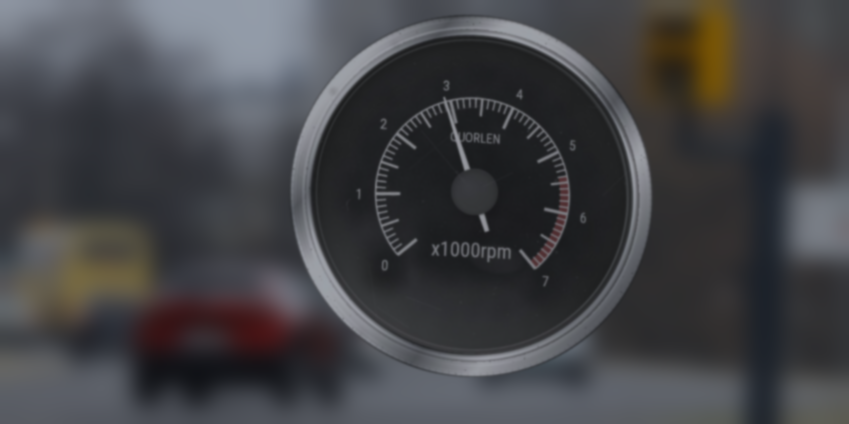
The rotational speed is {"value": 2900, "unit": "rpm"}
